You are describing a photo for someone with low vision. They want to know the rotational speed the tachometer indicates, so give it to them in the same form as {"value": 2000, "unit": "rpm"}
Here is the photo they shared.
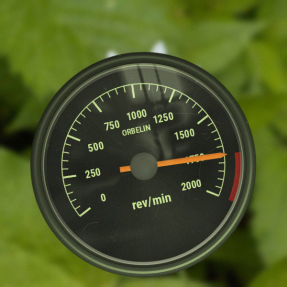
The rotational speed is {"value": 1750, "unit": "rpm"}
